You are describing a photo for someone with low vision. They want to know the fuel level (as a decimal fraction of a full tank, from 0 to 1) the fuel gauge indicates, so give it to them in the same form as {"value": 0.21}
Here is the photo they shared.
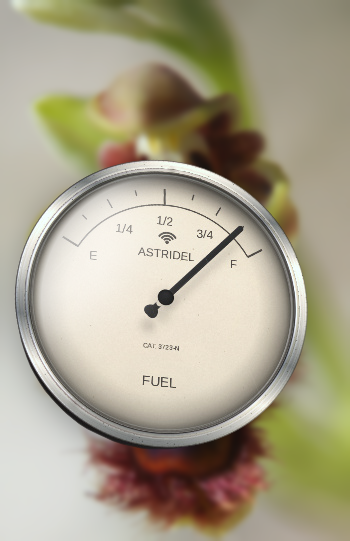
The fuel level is {"value": 0.875}
